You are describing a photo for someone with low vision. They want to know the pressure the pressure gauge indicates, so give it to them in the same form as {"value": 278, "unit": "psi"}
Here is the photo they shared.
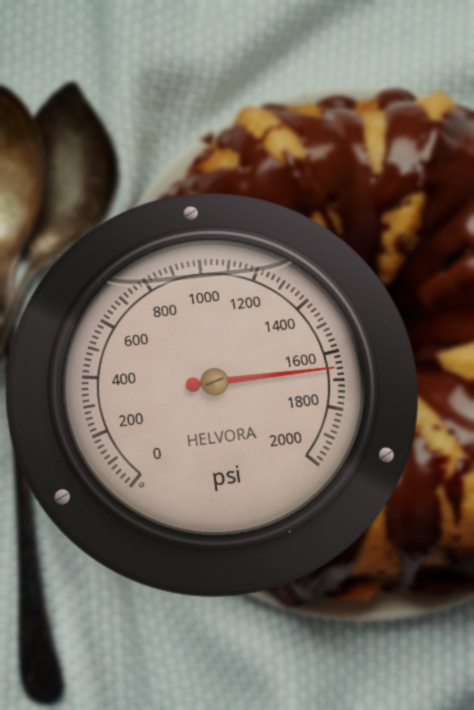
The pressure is {"value": 1660, "unit": "psi"}
